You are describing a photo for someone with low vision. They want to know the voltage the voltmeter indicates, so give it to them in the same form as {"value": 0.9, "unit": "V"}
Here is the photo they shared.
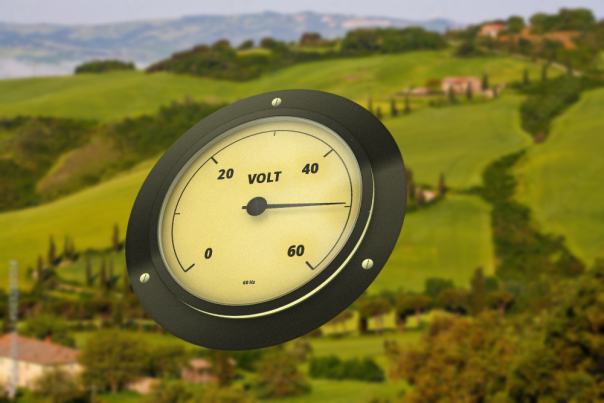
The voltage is {"value": 50, "unit": "V"}
